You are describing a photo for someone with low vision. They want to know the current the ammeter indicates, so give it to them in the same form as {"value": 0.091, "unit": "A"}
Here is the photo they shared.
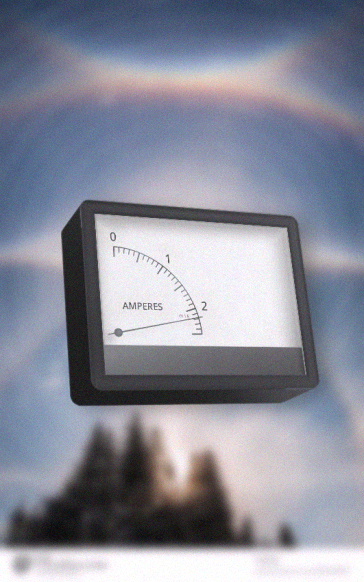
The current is {"value": 2.2, "unit": "A"}
